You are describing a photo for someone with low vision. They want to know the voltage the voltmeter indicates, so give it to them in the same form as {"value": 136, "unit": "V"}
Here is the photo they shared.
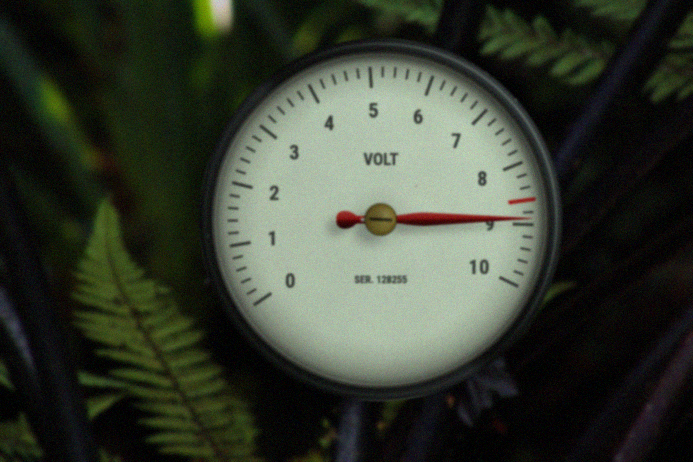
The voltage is {"value": 8.9, "unit": "V"}
